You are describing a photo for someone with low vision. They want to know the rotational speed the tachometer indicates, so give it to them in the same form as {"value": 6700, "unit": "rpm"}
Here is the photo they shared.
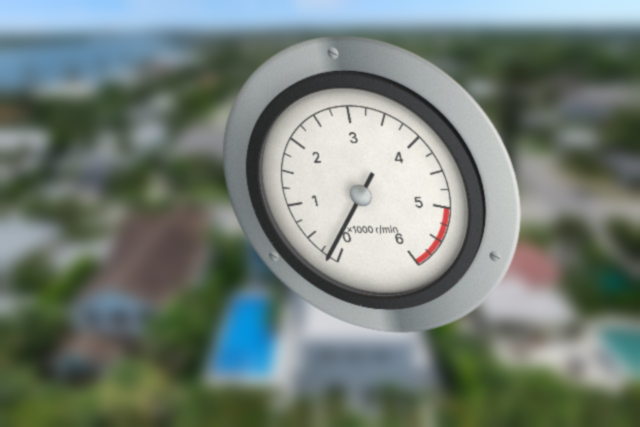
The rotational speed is {"value": 125, "unit": "rpm"}
